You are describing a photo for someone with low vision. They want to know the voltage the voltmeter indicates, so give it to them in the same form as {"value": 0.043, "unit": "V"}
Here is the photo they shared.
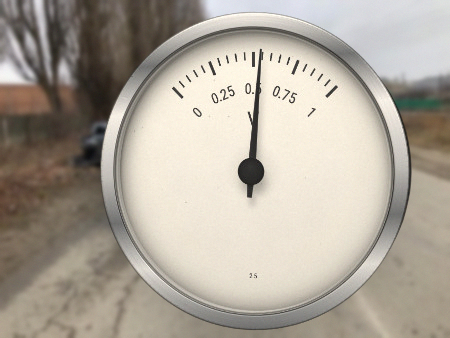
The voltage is {"value": 0.55, "unit": "V"}
